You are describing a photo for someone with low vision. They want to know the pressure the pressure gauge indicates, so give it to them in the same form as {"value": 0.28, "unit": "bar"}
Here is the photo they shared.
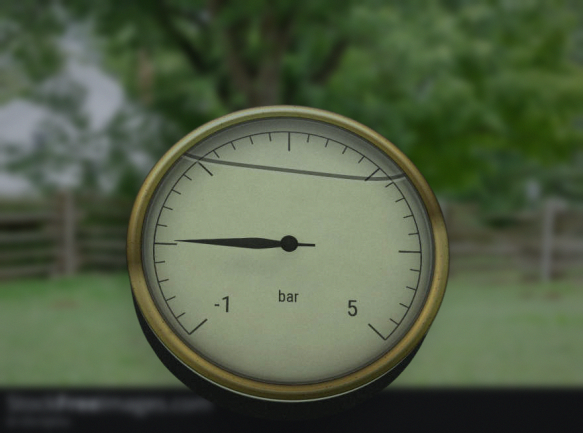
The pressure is {"value": 0, "unit": "bar"}
